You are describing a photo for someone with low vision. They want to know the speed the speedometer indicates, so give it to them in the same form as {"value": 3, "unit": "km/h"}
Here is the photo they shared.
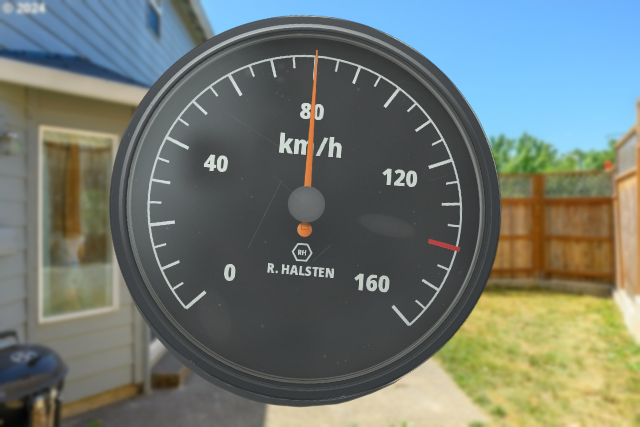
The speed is {"value": 80, "unit": "km/h"}
